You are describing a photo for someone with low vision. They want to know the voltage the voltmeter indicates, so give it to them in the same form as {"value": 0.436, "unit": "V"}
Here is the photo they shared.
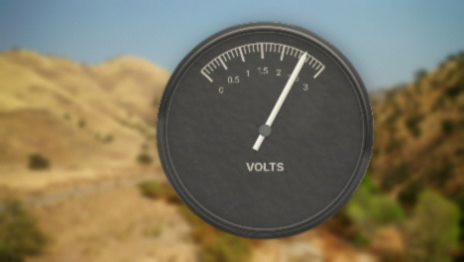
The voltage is {"value": 2.5, "unit": "V"}
